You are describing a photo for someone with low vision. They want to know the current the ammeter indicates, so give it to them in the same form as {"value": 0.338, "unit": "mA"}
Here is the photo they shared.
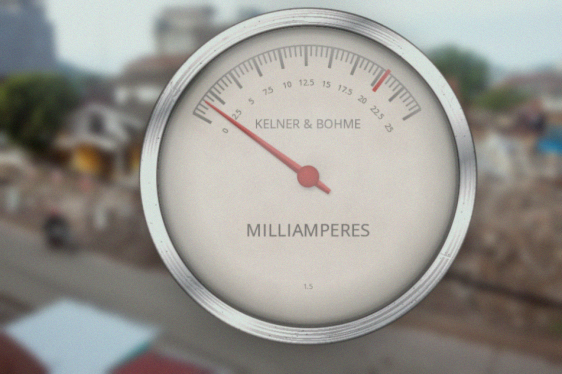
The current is {"value": 1.5, "unit": "mA"}
